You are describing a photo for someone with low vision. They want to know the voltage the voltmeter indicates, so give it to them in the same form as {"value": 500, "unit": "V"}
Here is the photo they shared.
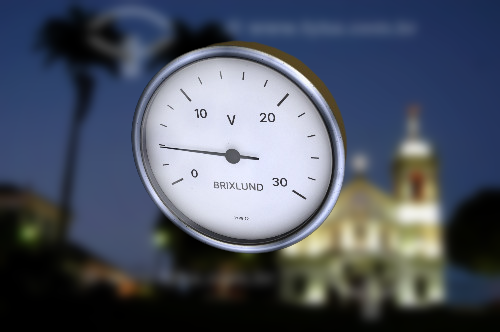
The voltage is {"value": 4, "unit": "V"}
